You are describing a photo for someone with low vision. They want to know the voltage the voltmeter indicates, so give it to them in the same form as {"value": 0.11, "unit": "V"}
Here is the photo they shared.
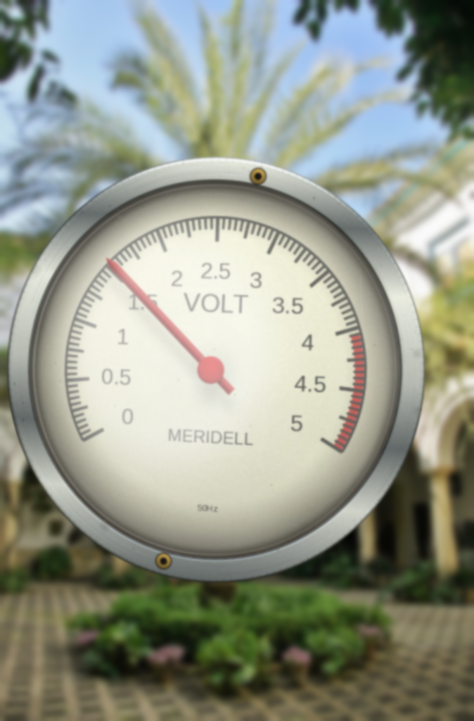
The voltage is {"value": 1.55, "unit": "V"}
